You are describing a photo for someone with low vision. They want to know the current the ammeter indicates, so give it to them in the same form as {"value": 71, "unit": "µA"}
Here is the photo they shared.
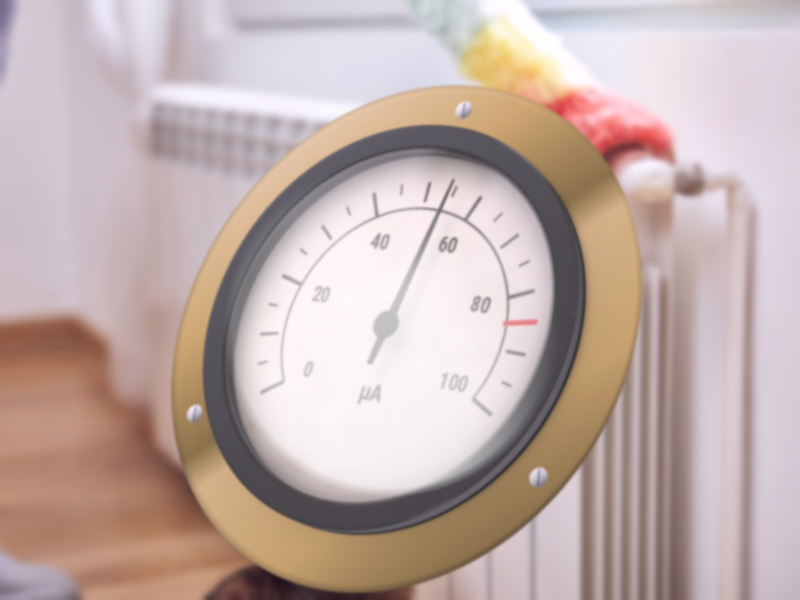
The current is {"value": 55, "unit": "µA"}
